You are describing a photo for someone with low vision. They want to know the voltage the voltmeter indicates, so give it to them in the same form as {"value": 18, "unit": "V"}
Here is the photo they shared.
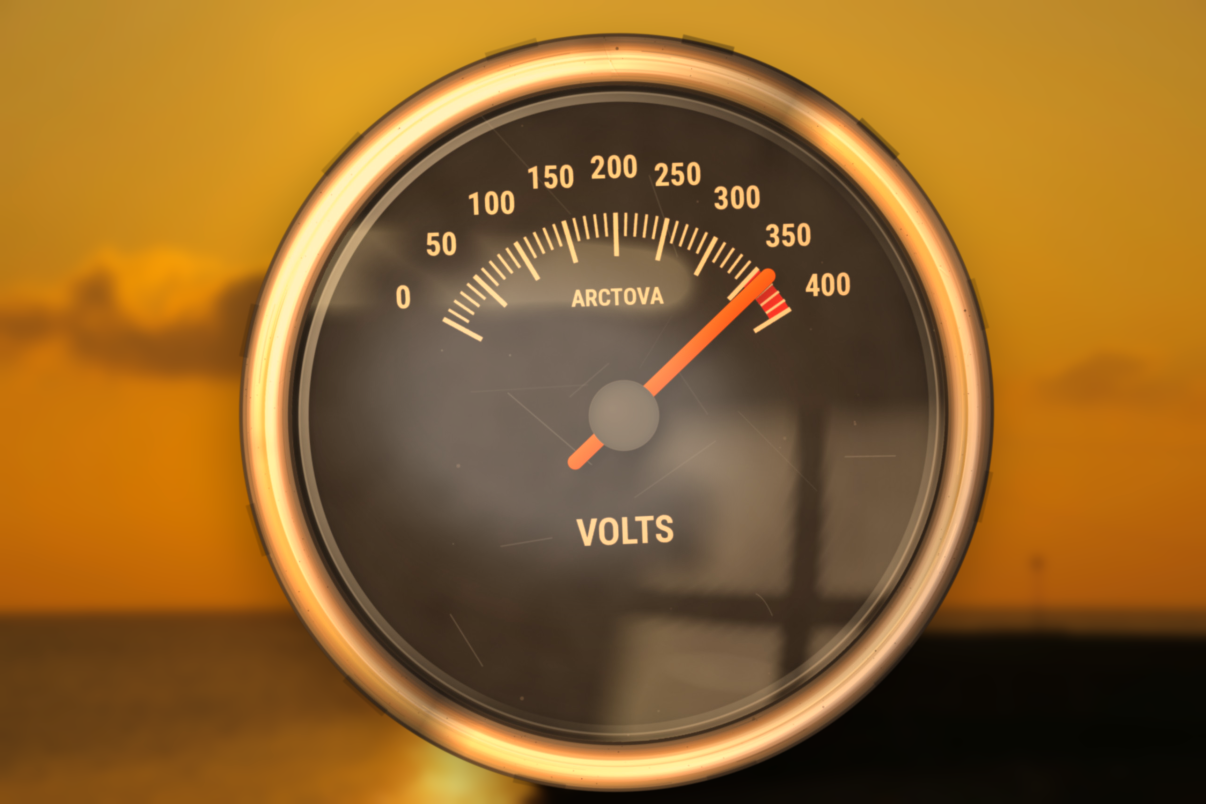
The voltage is {"value": 360, "unit": "V"}
